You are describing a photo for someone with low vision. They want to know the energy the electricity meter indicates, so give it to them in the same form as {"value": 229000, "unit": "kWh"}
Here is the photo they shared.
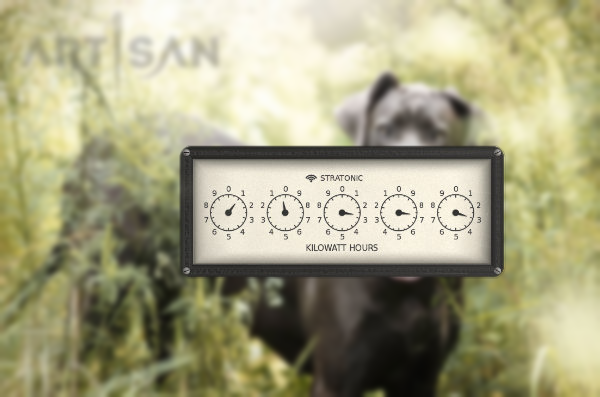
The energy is {"value": 10273, "unit": "kWh"}
